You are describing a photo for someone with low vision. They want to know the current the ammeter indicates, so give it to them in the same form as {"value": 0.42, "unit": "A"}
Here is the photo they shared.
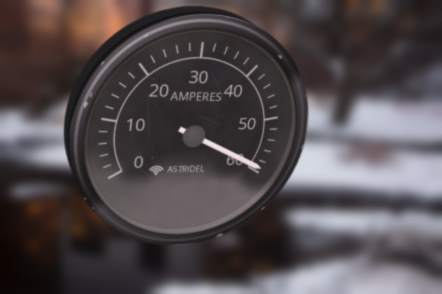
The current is {"value": 59, "unit": "A"}
